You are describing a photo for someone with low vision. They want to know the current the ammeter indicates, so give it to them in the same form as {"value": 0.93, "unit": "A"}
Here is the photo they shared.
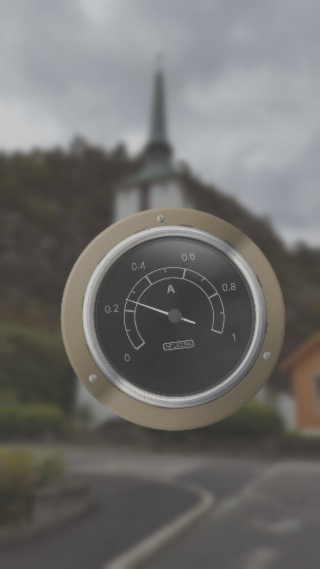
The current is {"value": 0.25, "unit": "A"}
